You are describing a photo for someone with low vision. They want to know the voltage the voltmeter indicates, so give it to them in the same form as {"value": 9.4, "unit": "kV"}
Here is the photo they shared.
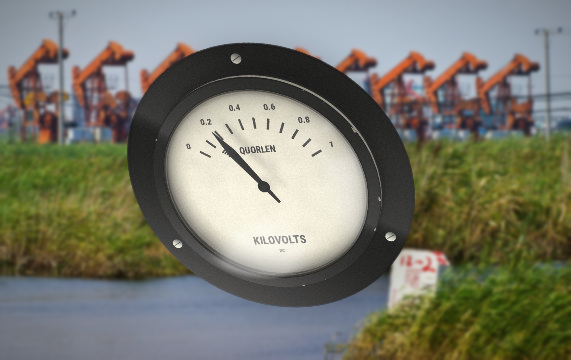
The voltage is {"value": 0.2, "unit": "kV"}
